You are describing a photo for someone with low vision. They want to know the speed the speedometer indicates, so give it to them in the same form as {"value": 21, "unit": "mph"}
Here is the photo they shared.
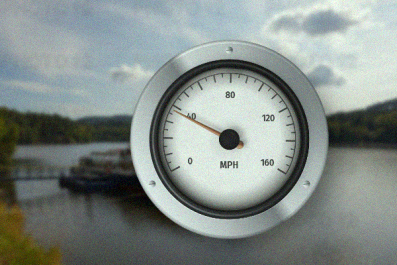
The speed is {"value": 37.5, "unit": "mph"}
